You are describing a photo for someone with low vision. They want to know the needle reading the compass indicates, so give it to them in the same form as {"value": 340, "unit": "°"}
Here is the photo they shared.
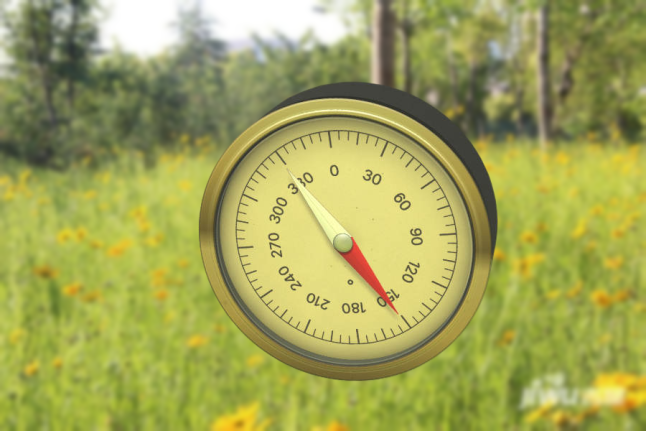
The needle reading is {"value": 150, "unit": "°"}
